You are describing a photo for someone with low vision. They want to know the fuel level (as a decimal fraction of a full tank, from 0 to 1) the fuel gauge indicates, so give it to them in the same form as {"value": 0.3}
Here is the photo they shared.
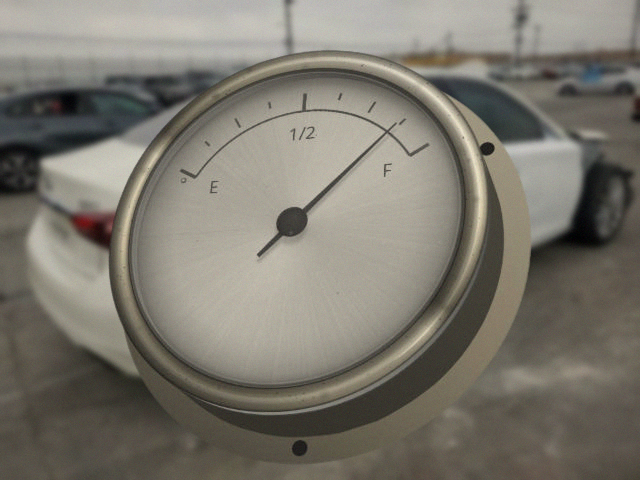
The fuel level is {"value": 0.875}
